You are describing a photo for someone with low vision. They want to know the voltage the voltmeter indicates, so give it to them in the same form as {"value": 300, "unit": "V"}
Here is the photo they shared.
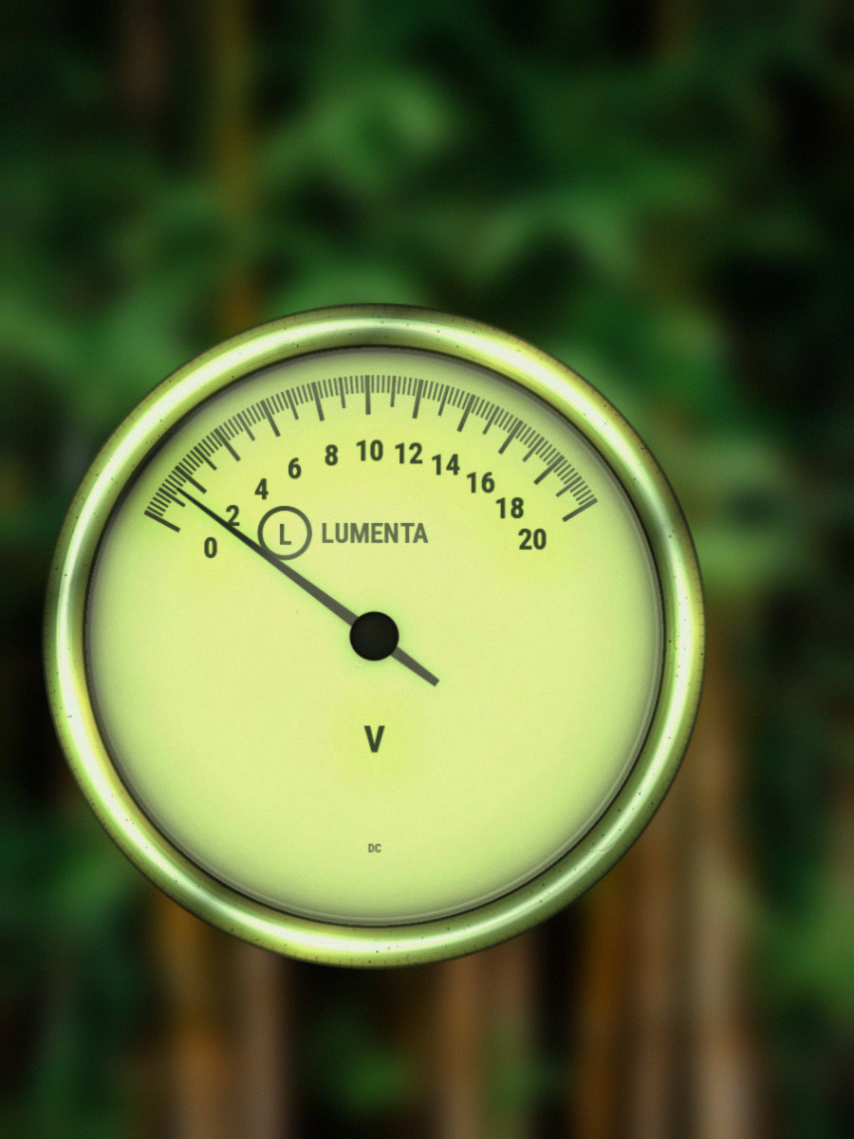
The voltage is {"value": 1.4, "unit": "V"}
